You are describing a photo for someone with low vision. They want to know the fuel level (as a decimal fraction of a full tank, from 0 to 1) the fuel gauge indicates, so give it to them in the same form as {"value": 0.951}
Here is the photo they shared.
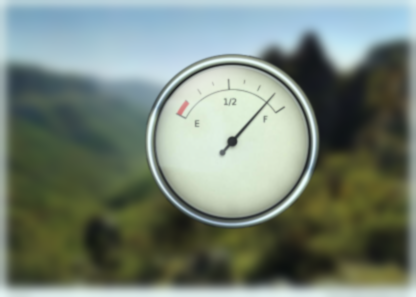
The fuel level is {"value": 0.875}
